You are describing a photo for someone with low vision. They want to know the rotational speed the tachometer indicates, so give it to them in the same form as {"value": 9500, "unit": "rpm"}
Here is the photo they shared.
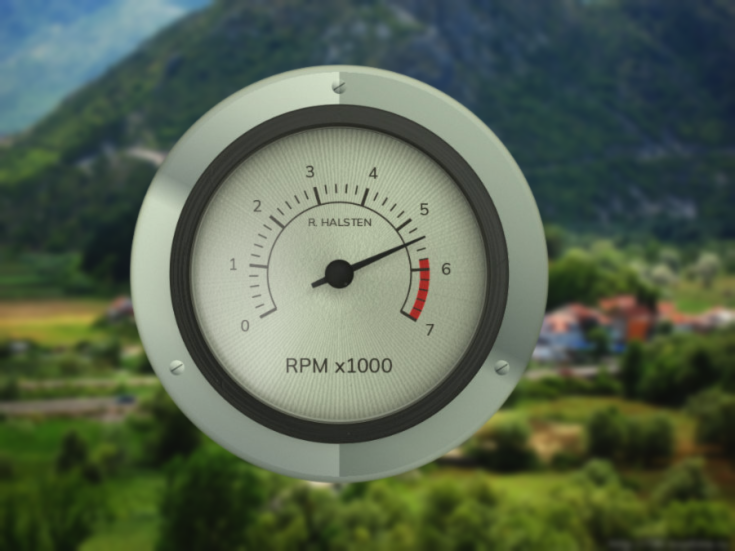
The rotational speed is {"value": 5400, "unit": "rpm"}
